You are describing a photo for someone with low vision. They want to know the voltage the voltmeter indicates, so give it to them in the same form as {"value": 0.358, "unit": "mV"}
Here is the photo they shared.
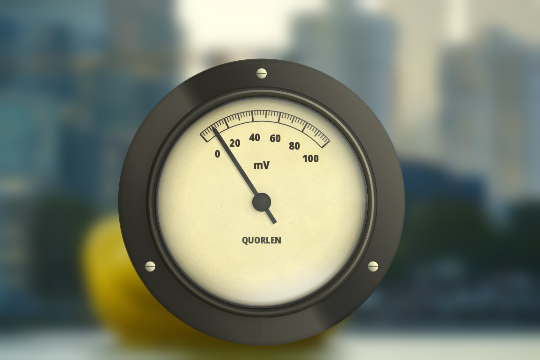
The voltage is {"value": 10, "unit": "mV"}
